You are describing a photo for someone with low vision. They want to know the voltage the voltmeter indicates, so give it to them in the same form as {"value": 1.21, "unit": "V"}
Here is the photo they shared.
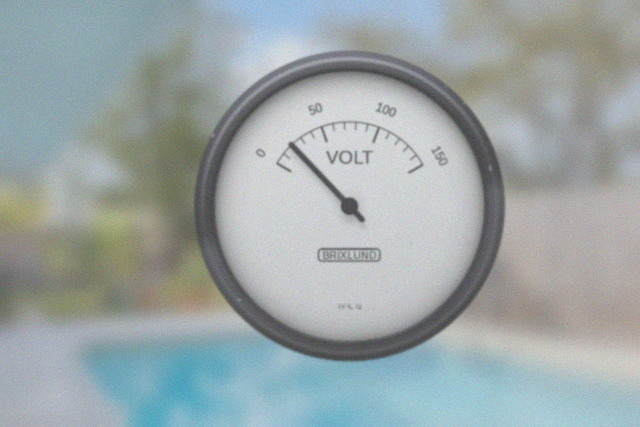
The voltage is {"value": 20, "unit": "V"}
